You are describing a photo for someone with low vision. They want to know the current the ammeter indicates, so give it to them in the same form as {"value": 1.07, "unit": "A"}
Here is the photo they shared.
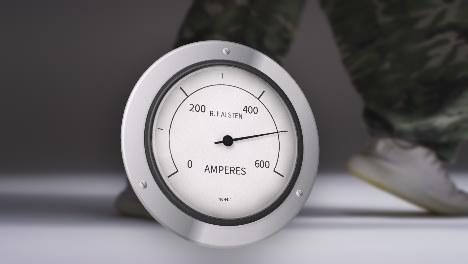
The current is {"value": 500, "unit": "A"}
